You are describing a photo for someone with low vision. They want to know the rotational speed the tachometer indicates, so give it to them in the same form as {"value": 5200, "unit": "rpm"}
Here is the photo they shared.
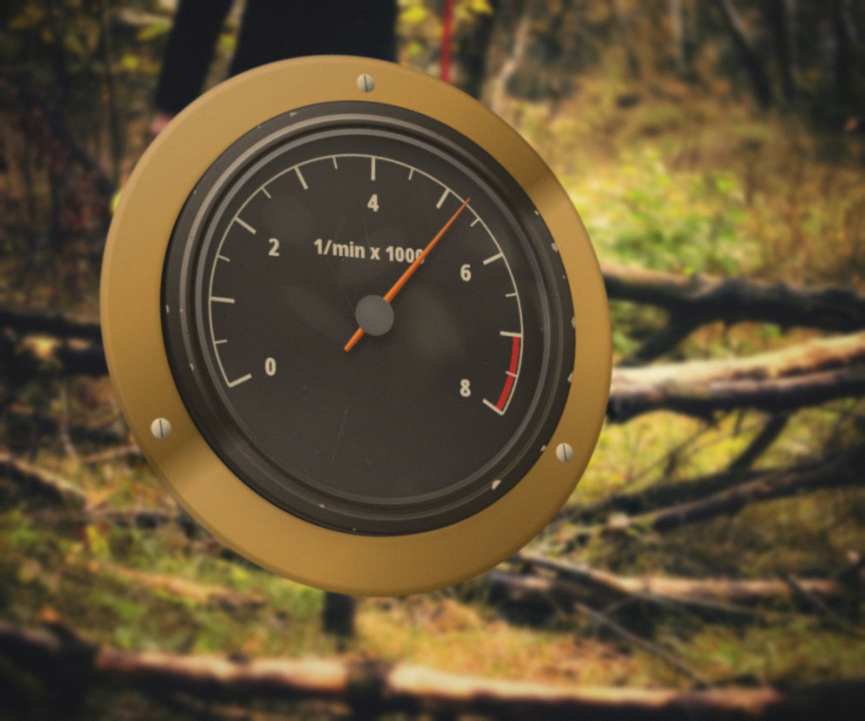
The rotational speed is {"value": 5250, "unit": "rpm"}
